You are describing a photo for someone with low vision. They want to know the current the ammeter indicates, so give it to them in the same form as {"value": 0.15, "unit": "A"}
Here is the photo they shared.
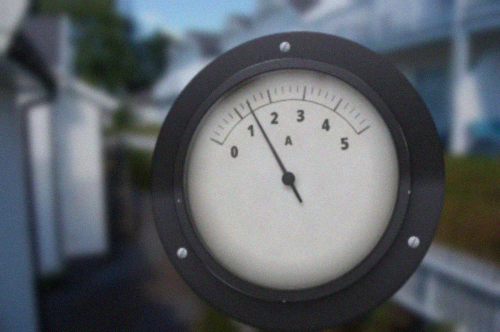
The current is {"value": 1.4, "unit": "A"}
